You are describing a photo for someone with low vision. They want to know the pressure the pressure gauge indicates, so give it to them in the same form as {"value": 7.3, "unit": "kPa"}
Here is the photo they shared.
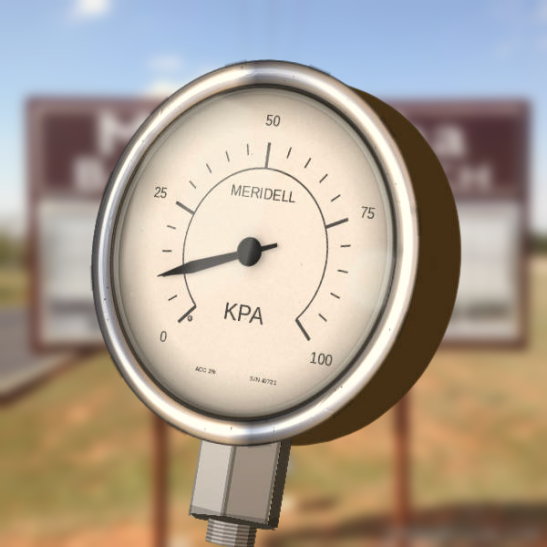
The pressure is {"value": 10, "unit": "kPa"}
